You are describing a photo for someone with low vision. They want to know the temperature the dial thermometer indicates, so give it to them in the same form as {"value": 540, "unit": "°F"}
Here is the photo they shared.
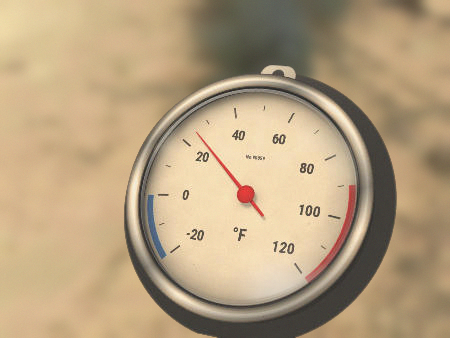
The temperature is {"value": 25, "unit": "°F"}
